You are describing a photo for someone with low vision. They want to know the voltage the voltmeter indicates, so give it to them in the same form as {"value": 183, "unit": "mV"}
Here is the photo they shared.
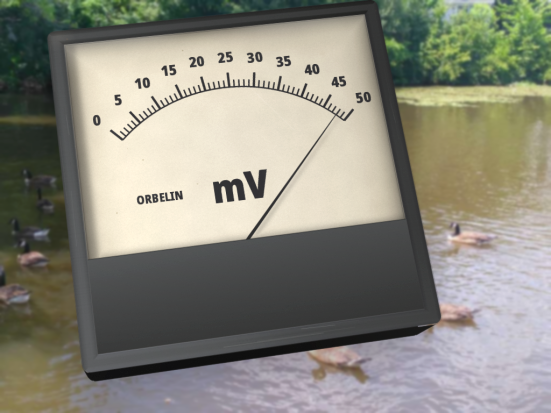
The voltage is {"value": 48, "unit": "mV"}
